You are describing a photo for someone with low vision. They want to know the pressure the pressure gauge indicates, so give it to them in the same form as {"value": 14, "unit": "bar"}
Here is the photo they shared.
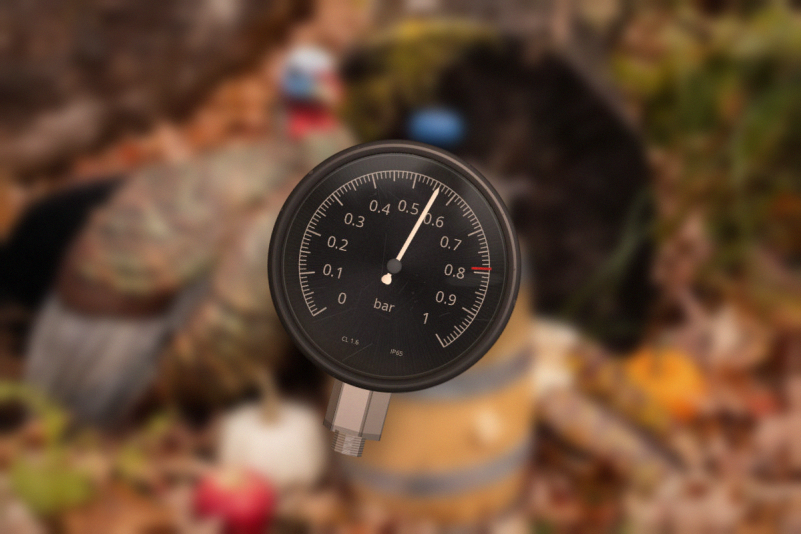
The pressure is {"value": 0.56, "unit": "bar"}
